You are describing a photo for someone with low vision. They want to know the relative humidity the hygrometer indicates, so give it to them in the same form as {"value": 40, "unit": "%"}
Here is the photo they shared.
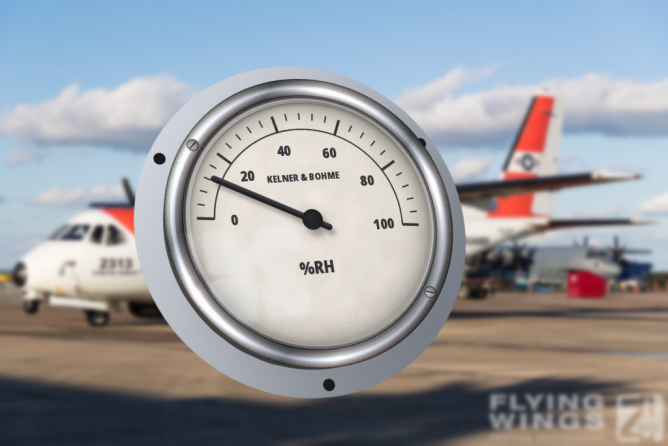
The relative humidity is {"value": 12, "unit": "%"}
